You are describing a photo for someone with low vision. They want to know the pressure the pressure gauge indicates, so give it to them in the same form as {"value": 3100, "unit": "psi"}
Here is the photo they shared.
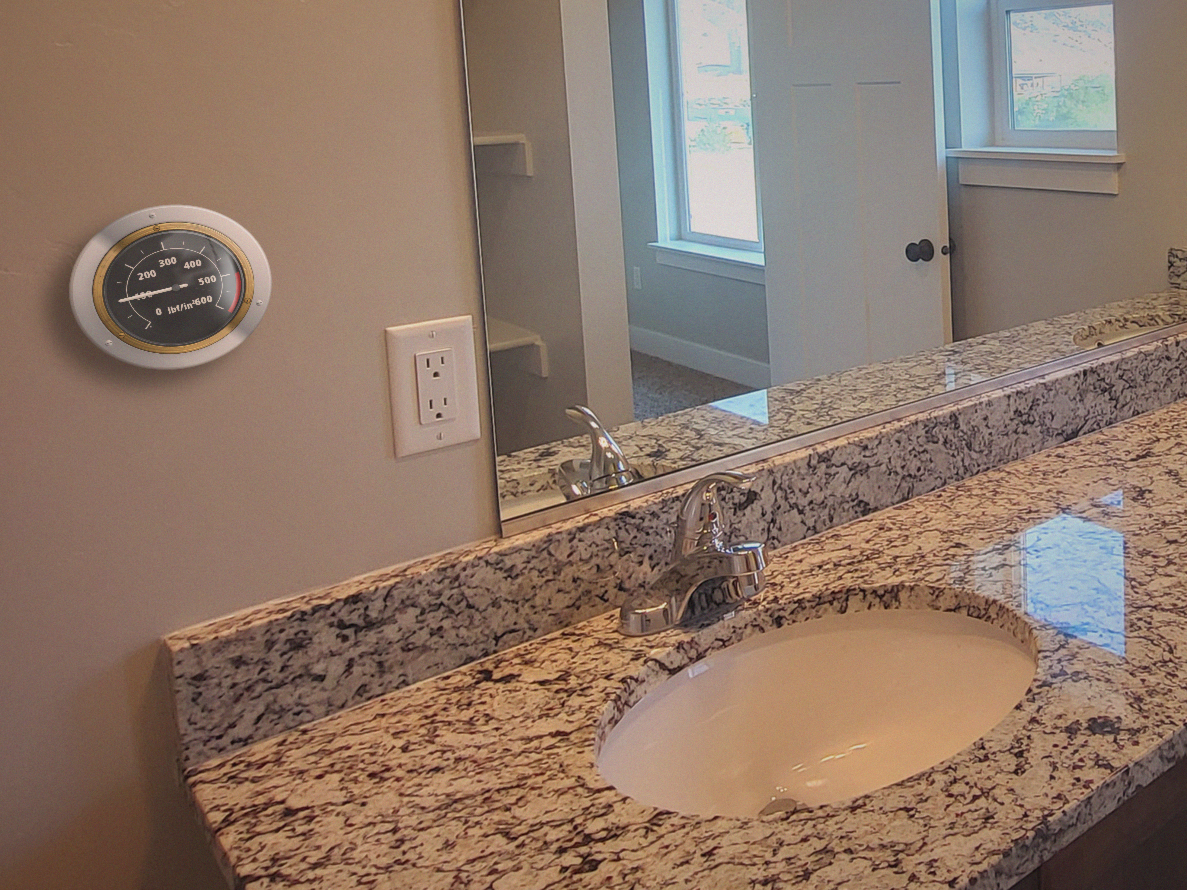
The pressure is {"value": 100, "unit": "psi"}
